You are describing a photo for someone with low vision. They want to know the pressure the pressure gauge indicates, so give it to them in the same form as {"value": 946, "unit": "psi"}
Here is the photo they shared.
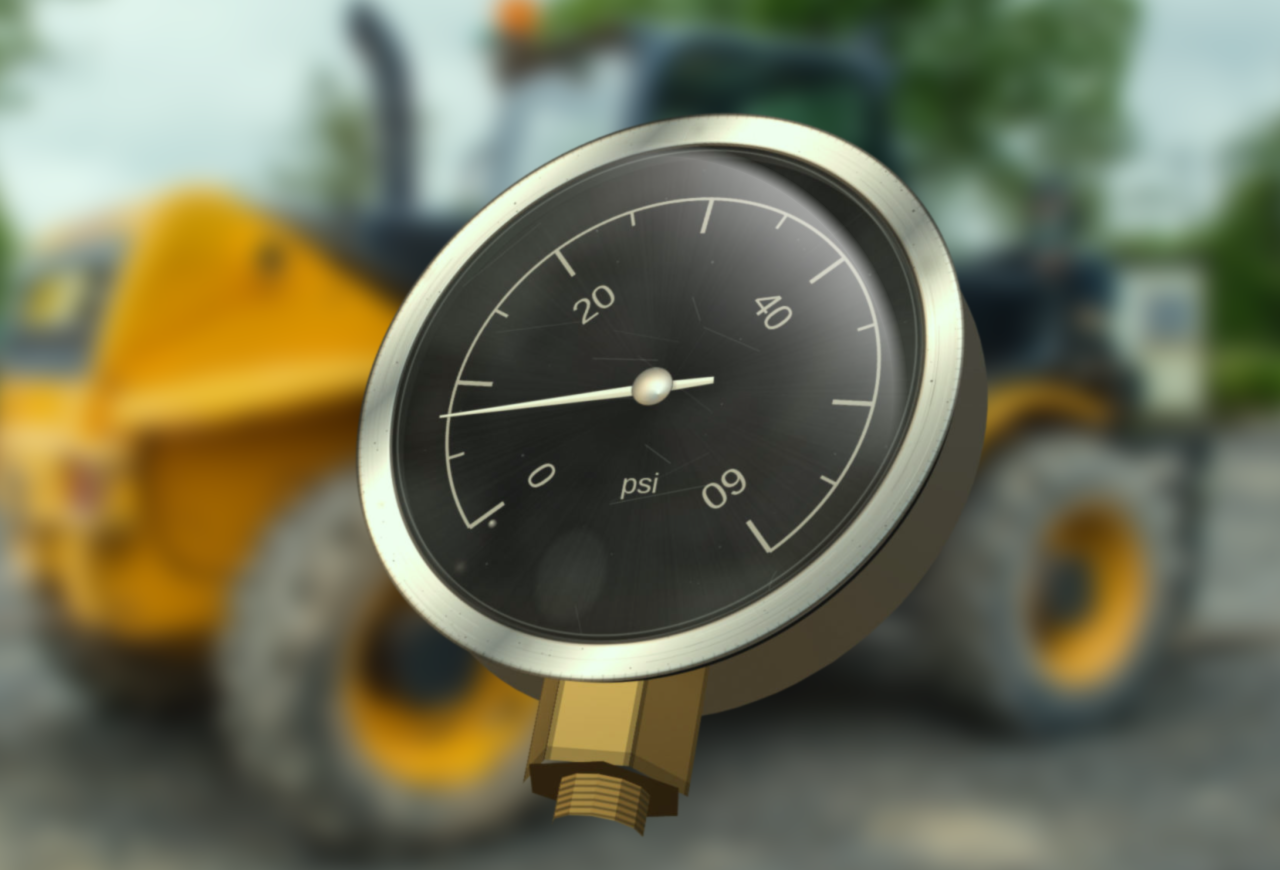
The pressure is {"value": 7.5, "unit": "psi"}
